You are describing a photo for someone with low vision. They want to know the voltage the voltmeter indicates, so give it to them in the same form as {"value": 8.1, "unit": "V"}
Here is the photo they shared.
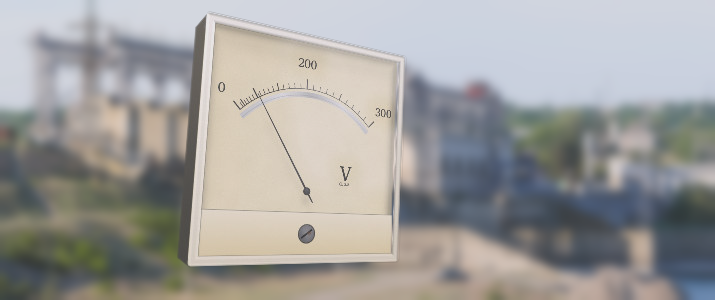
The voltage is {"value": 100, "unit": "V"}
